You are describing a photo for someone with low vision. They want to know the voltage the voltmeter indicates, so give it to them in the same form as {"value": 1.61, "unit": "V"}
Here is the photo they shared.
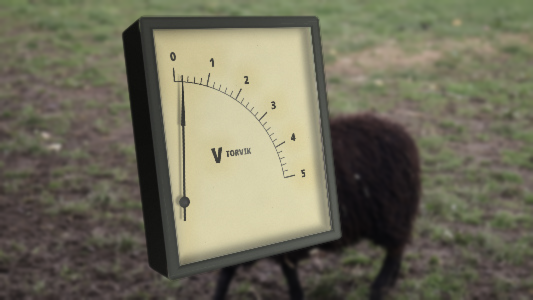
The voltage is {"value": 0.2, "unit": "V"}
